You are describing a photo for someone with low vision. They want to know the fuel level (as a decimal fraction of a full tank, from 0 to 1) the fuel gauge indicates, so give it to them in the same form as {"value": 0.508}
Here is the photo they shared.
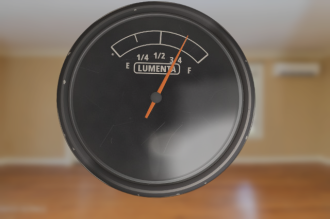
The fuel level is {"value": 0.75}
